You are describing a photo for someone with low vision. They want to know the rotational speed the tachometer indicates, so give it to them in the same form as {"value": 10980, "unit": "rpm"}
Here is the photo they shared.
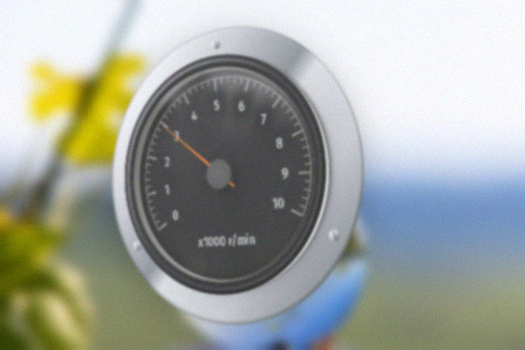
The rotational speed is {"value": 3000, "unit": "rpm"}
